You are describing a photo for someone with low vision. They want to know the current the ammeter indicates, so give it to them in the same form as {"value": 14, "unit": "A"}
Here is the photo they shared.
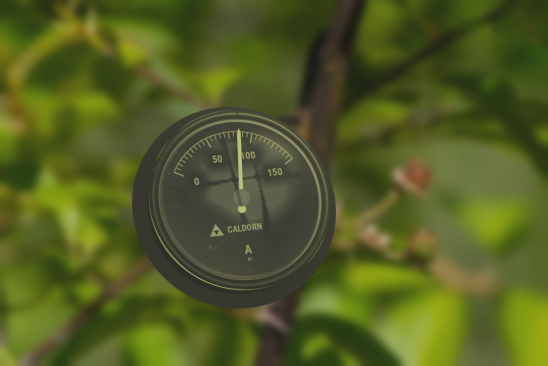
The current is {"value": 85, "unit": "A"}
